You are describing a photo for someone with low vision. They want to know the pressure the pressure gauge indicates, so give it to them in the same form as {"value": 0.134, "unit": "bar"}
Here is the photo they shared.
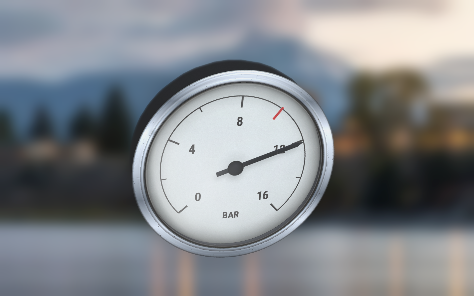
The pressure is {"value": 12, "unit": "bar"}
